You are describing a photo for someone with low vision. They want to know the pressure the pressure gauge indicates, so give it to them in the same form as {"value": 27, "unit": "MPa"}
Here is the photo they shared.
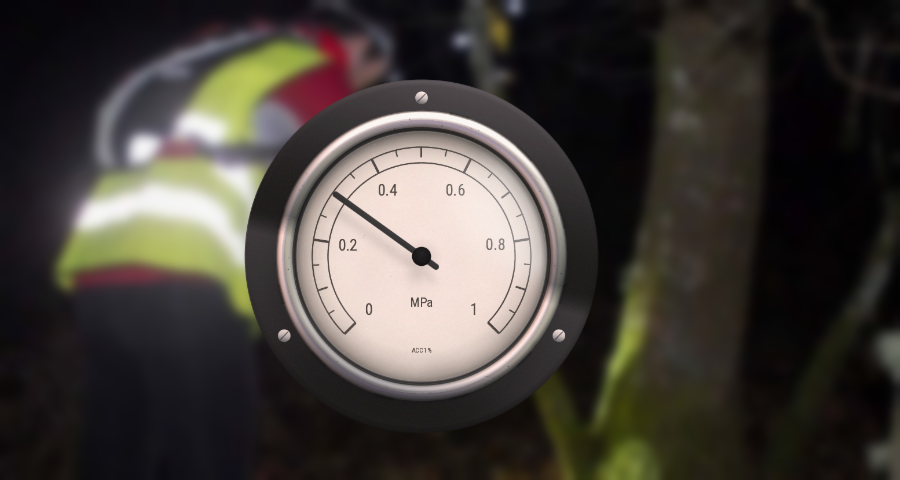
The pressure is {"value": 0.3, "unit": "MPa"}
